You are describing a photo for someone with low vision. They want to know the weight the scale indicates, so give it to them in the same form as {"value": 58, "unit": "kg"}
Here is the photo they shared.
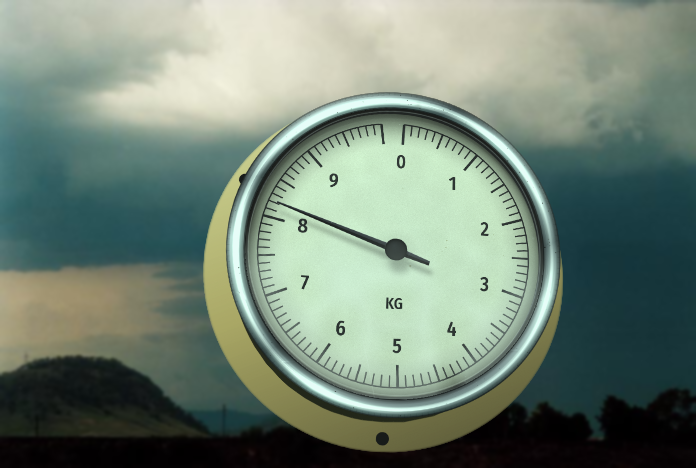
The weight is {"value": 8.2, "unit": "kg"}
